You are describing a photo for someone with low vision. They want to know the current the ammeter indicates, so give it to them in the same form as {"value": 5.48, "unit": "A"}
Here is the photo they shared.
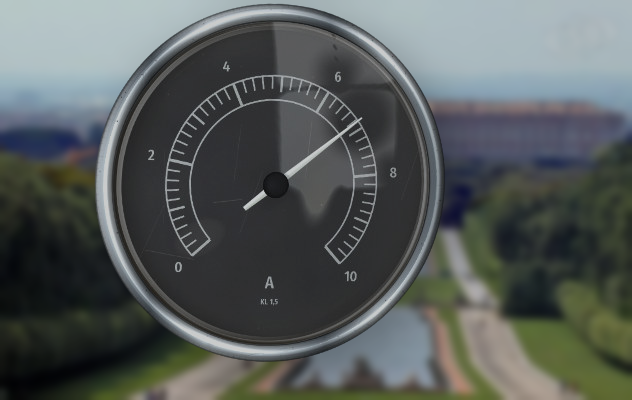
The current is {"value": 6.8, "unit": "A"}
